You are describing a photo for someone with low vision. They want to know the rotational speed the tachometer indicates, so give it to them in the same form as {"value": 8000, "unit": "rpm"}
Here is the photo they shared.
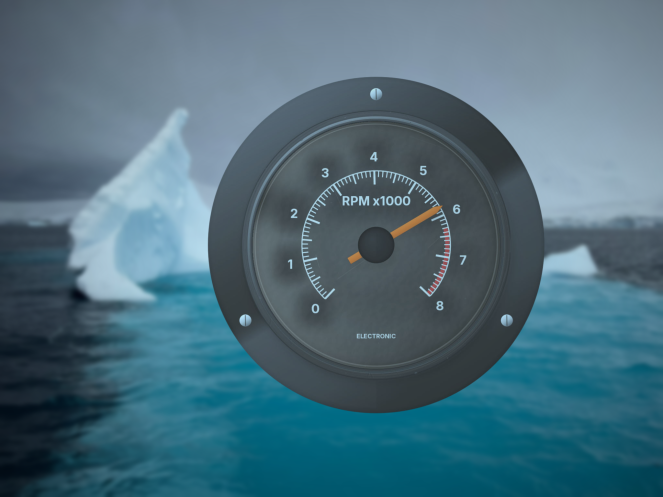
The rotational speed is {"value": 5800, "unit": "rpm"}
